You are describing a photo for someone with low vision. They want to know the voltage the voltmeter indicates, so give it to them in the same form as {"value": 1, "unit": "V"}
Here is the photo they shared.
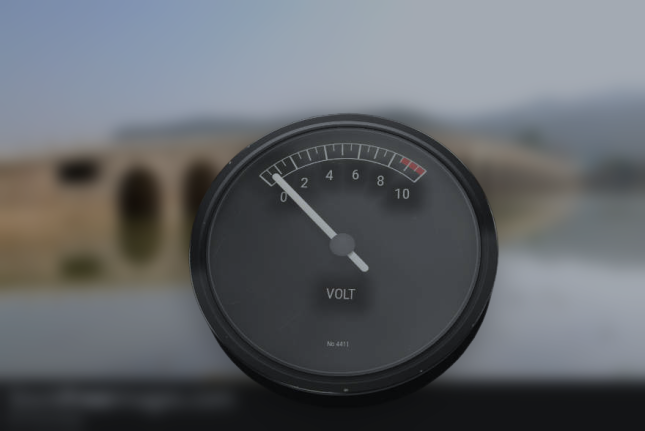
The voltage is {"value": 0.5, "unit": "V"}
